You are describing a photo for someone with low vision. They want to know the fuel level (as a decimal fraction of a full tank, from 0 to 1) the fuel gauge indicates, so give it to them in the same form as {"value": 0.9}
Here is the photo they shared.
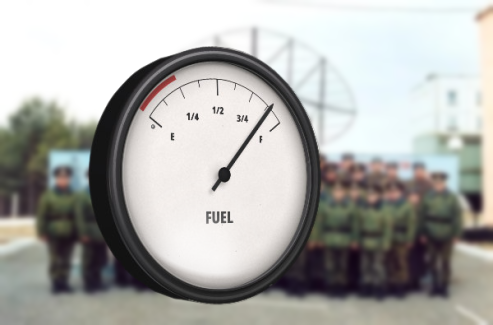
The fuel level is {"value": 0.875}
